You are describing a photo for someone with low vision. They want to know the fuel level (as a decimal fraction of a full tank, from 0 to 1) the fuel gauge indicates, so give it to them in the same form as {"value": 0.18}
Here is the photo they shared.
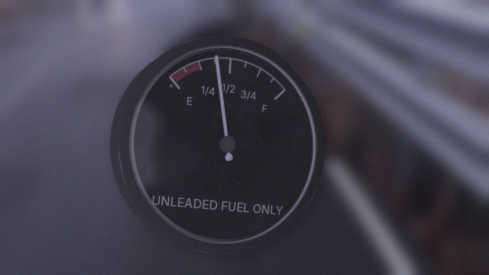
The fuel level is {"value": 0.375}
